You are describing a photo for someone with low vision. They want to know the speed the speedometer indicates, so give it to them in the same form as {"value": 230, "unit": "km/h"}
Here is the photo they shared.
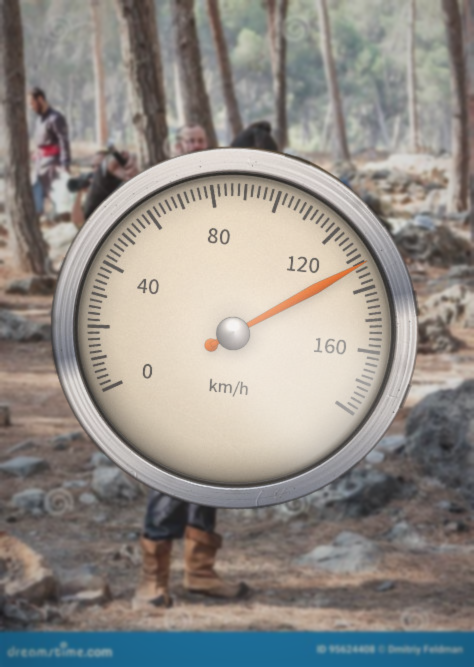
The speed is {"value": 132, "unit": "km/h"}
